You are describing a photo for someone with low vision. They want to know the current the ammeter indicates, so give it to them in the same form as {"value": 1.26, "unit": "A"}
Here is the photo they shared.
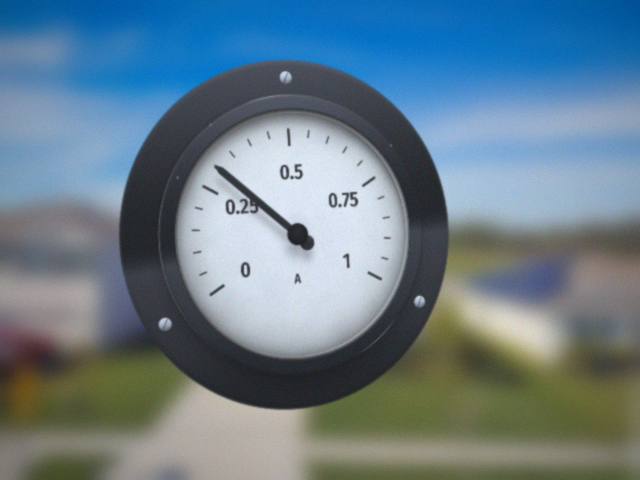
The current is {"value": 0.3, "unit": "A"}
